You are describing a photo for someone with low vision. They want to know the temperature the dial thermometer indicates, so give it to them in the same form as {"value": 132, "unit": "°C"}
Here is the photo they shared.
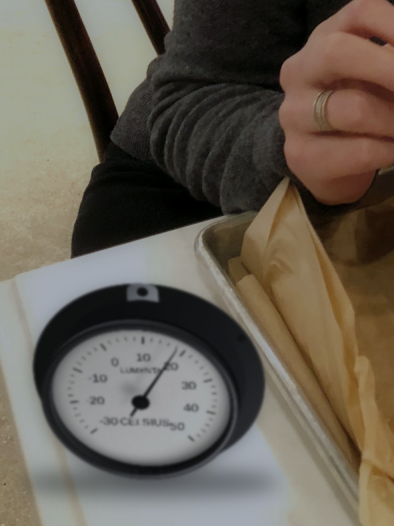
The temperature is {"value": 18, "unit": "°C"}
